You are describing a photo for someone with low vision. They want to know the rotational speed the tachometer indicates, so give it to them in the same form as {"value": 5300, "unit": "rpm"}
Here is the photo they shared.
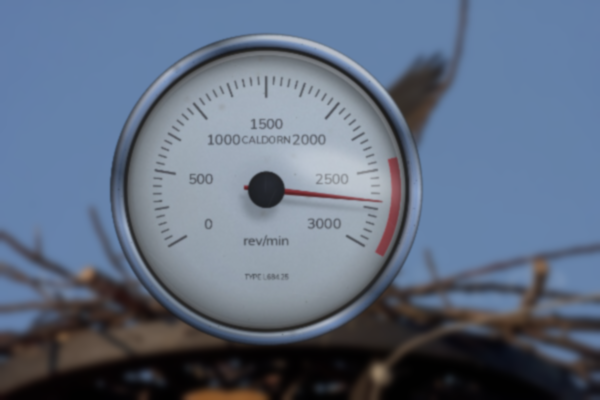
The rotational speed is {"value": 2700, "unit": "rpm"}
